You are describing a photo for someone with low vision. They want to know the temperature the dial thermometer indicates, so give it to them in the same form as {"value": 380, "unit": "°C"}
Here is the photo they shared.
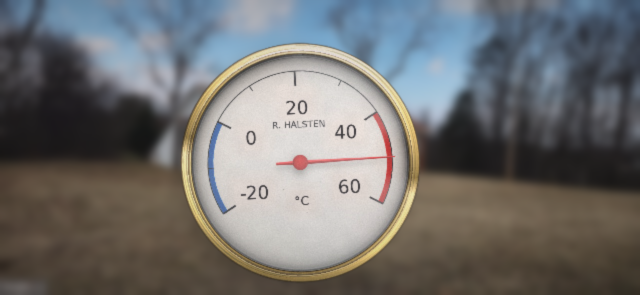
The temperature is {"value": 50, "unit": "°C"}
